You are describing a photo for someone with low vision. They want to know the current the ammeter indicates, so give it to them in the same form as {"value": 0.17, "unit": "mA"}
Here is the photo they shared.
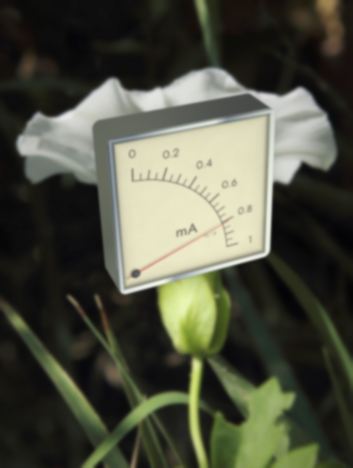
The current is {"value": 0.8, "unit": "mA"}
